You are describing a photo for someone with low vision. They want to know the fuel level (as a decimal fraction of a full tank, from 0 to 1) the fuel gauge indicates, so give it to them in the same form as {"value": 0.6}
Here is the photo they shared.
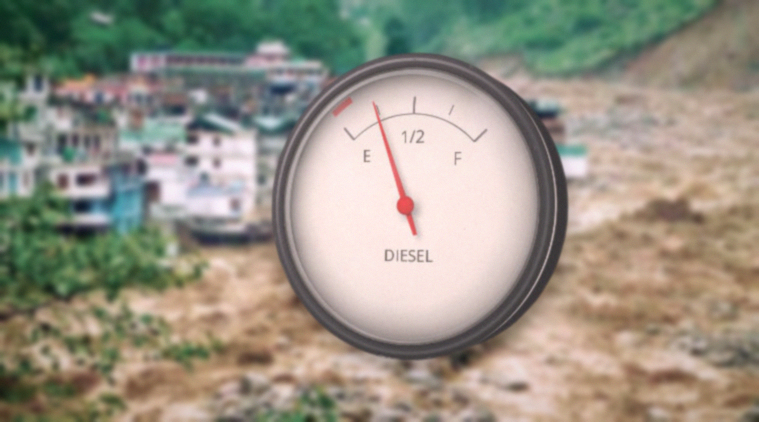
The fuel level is {"value": 0.25}
